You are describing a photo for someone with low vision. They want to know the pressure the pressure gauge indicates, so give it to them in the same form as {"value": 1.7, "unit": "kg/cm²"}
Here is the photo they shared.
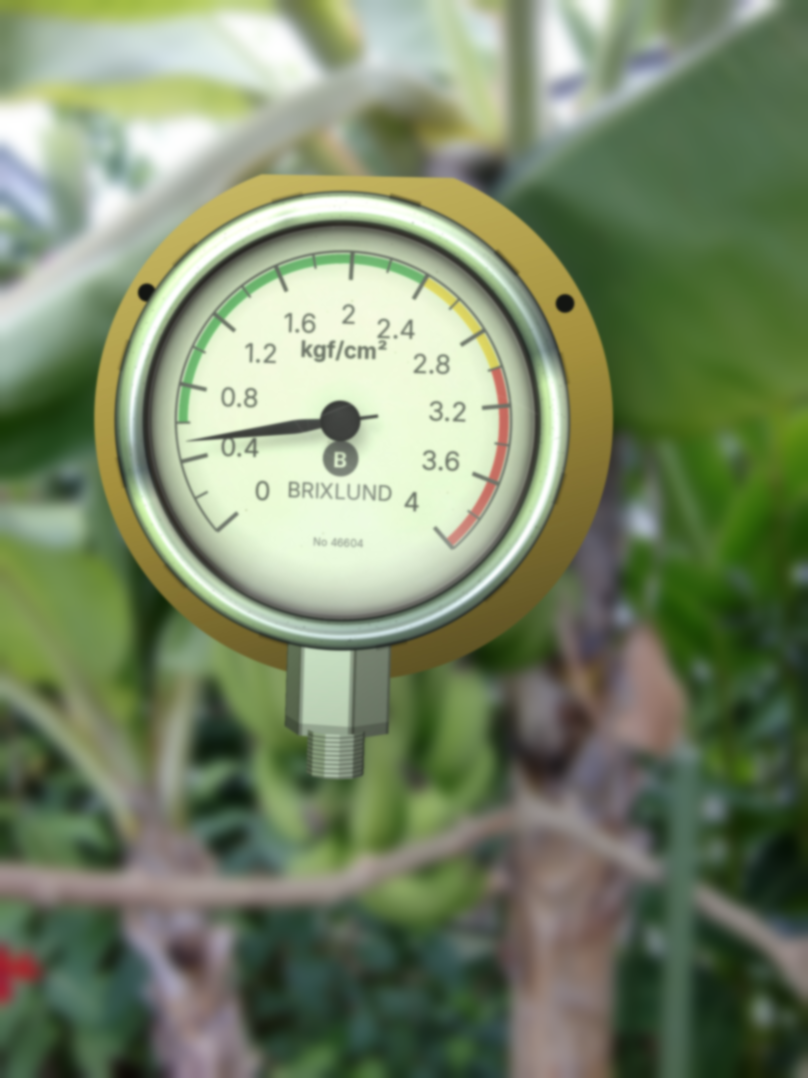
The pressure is {"value": 0.5, "unit": "kg/cm²"}
